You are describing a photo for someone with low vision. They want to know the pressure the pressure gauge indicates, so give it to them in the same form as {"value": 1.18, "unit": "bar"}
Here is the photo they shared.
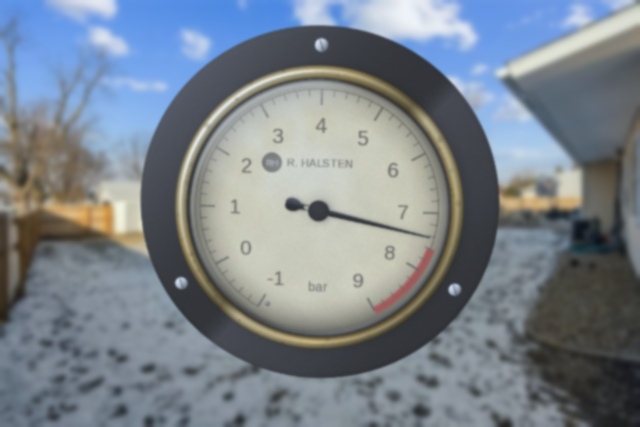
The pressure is {"value": 7.4, "unit": "bar"}
